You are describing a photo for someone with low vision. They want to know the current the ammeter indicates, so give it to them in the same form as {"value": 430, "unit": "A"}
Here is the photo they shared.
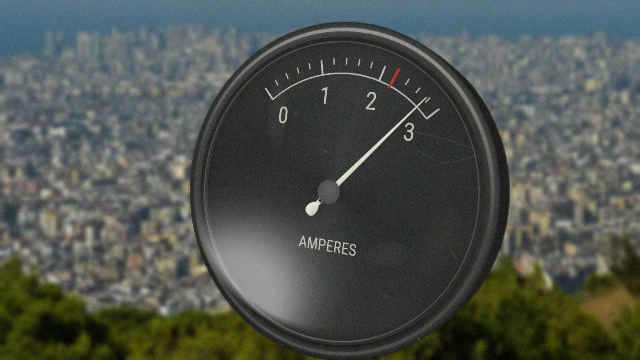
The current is {"value": 2.8, "unit": "A"}
